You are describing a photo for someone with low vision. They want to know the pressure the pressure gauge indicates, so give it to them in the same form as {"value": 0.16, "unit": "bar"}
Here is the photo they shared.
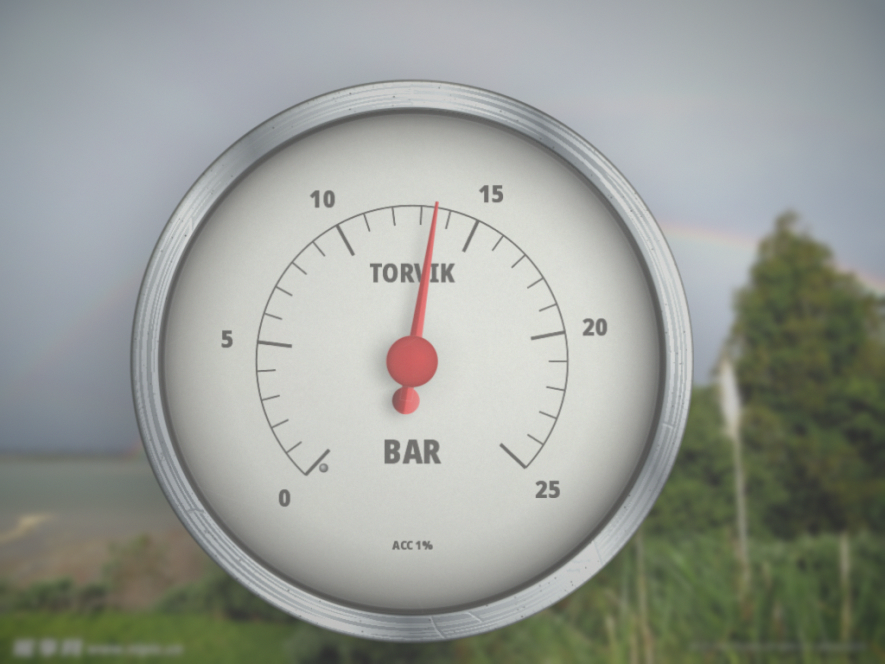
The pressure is {"value": 13.5, "unit": "bar"}
